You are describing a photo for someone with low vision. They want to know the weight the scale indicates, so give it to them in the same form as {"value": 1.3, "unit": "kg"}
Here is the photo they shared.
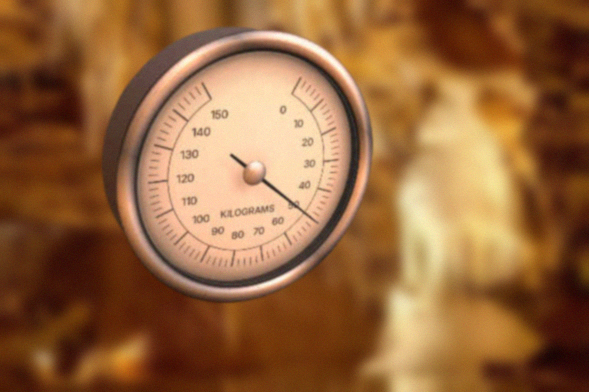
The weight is {"value": 50, "unit": "kg"}
